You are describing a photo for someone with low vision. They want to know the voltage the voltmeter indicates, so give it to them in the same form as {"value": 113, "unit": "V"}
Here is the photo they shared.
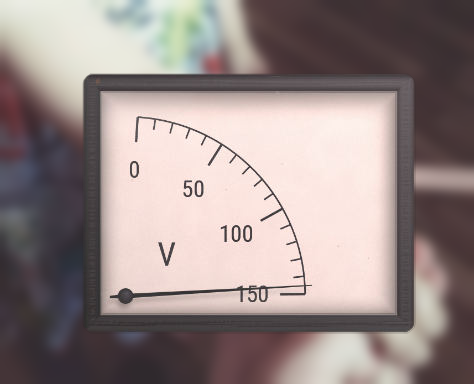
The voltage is {"value": 145, "unit": "V"}
